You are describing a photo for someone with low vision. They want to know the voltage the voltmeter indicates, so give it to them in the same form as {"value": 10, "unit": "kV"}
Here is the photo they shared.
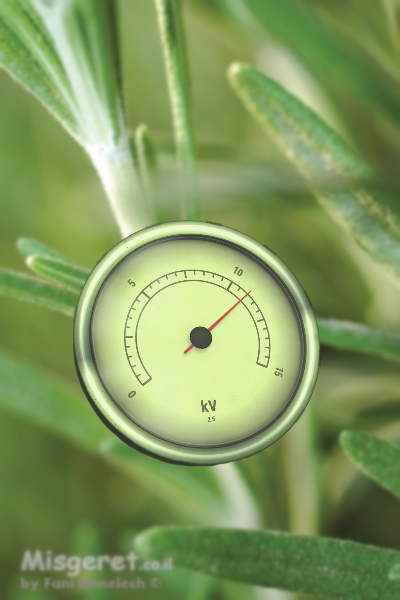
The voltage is {"value": 11, "unit": "kV"}
